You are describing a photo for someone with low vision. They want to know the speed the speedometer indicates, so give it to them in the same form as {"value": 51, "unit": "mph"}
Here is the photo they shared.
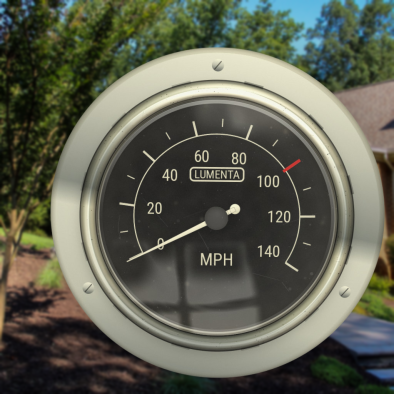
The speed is {"value": 0, "unit": "mph"}
